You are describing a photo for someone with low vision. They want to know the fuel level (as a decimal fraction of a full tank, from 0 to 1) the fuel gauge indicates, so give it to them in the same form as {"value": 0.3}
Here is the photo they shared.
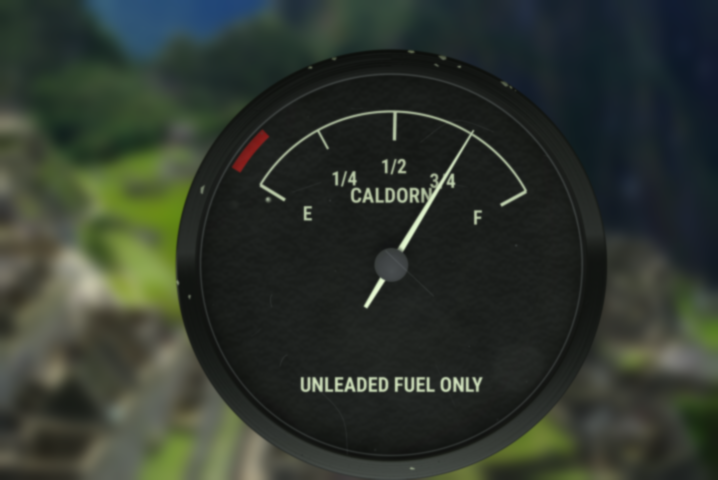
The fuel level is {"value": 0.75}
